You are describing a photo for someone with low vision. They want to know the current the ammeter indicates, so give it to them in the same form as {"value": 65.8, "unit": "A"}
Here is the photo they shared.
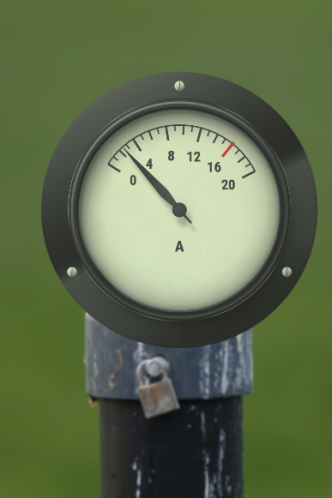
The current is {"value": 2.5, "unit": "A"}
